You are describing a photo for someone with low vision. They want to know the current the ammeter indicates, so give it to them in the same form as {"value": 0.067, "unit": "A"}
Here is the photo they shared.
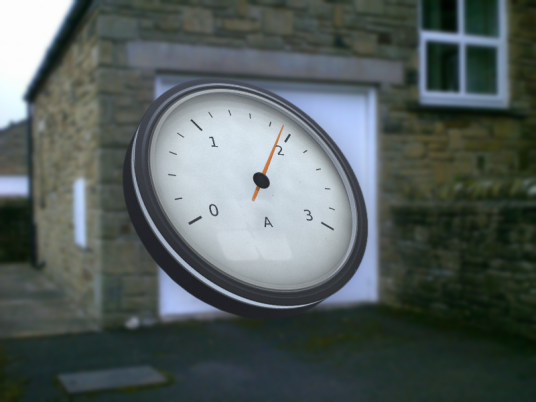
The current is {"value": 1.9, "unit": "A"}
